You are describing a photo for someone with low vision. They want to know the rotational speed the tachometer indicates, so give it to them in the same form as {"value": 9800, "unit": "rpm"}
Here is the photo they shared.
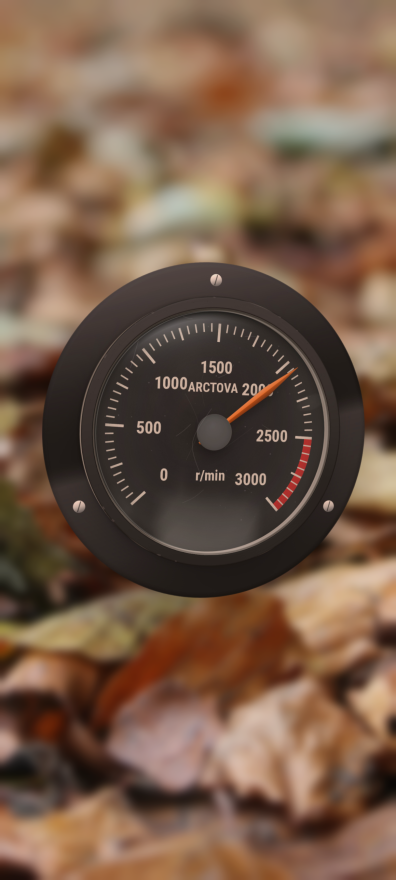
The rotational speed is {"value": 2050, "unit": "rpm"}
